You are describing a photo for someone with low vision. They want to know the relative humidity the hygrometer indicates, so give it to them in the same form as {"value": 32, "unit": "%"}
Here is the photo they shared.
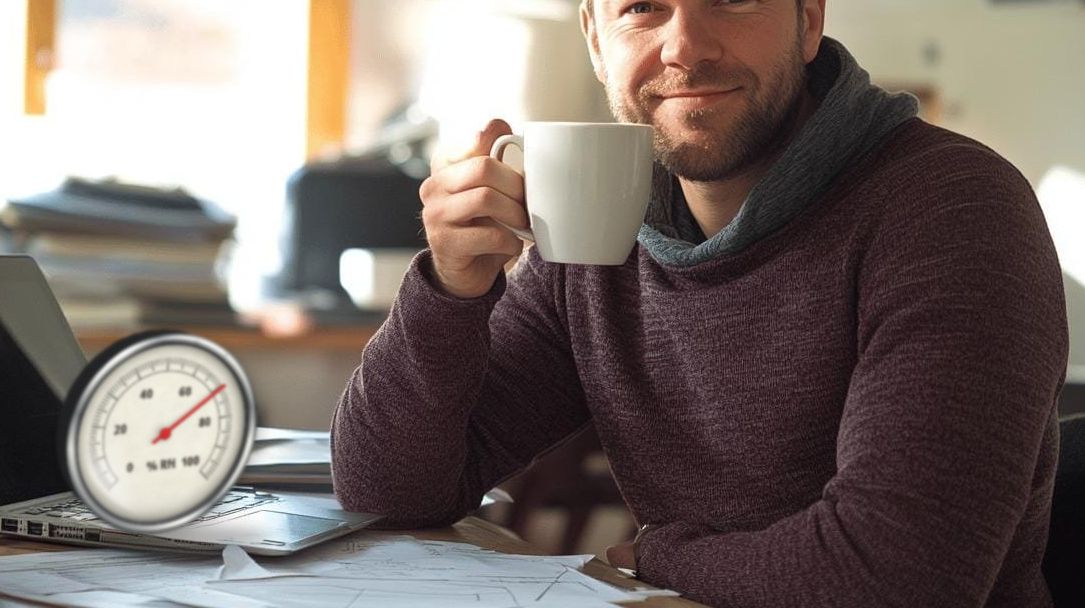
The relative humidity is {"value": 70, "unit": "%"}
